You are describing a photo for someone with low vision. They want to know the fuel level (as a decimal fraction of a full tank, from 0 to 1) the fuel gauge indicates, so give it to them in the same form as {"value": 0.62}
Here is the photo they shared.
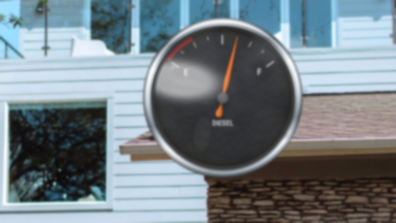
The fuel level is {"value": 0.625}
